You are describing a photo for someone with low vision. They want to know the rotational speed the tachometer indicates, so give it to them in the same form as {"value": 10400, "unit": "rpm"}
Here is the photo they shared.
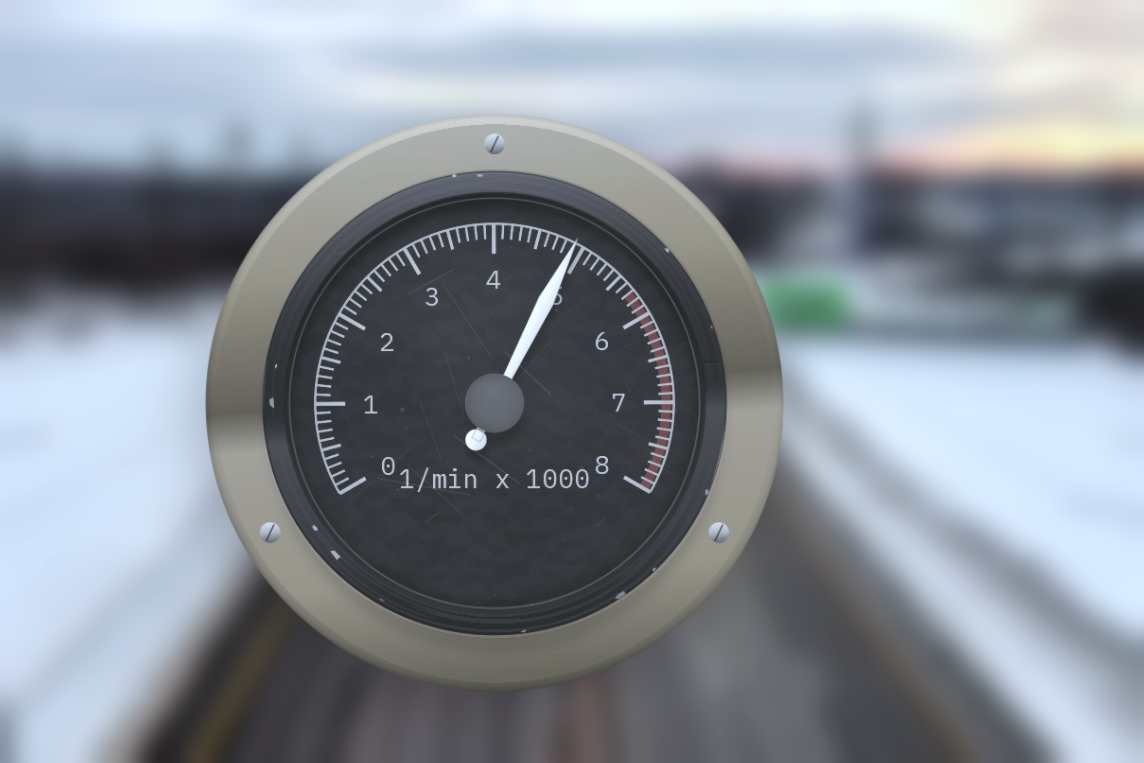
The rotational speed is {"value": 4900, "unit": "rpm"}
